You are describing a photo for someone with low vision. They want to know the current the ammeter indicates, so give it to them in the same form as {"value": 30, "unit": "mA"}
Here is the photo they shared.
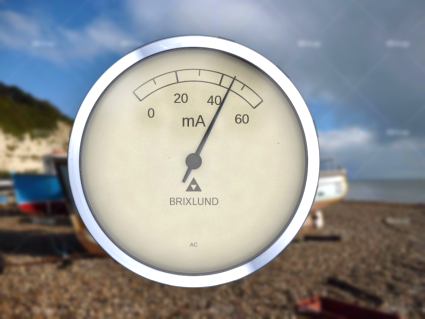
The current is {"value": 45, "unit": "mA"}
